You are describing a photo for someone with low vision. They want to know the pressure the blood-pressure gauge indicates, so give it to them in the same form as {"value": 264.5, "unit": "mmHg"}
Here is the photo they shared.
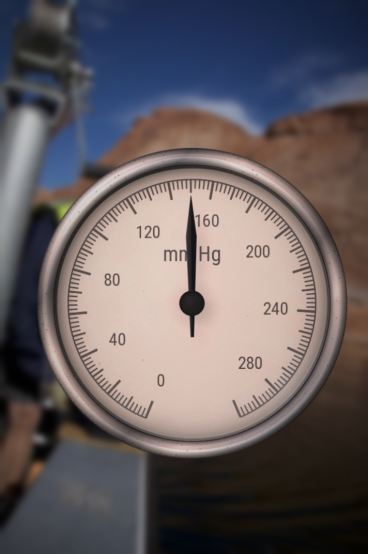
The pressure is {"value": 150, "unit": "mmHg"}
